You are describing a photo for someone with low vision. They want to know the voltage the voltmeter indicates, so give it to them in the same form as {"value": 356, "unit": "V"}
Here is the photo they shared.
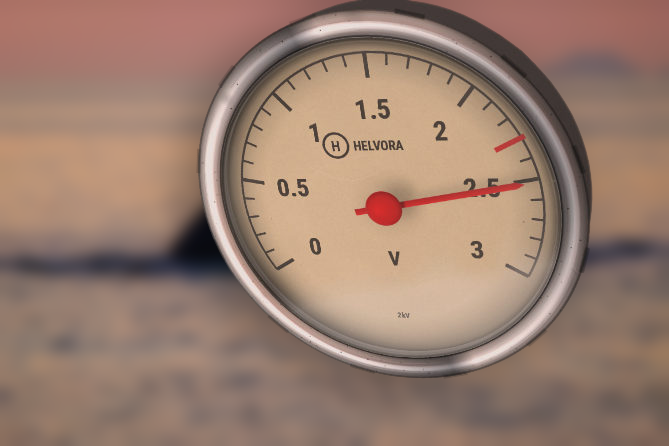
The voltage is {"value": 2.5, "unit": "V"}
